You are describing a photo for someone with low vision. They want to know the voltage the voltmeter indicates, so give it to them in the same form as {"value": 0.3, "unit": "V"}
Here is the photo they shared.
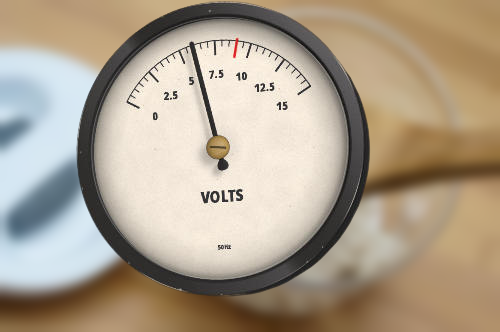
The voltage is {"value": 6, "unit": "V"}
